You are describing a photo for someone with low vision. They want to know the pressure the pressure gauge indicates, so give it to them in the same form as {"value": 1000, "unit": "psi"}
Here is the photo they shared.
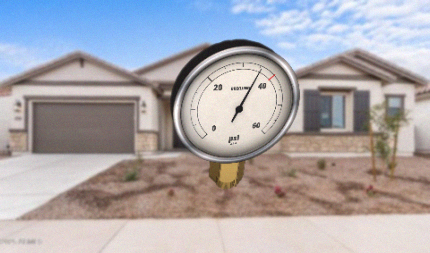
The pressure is {"value": 35, "unit": "psi"}
